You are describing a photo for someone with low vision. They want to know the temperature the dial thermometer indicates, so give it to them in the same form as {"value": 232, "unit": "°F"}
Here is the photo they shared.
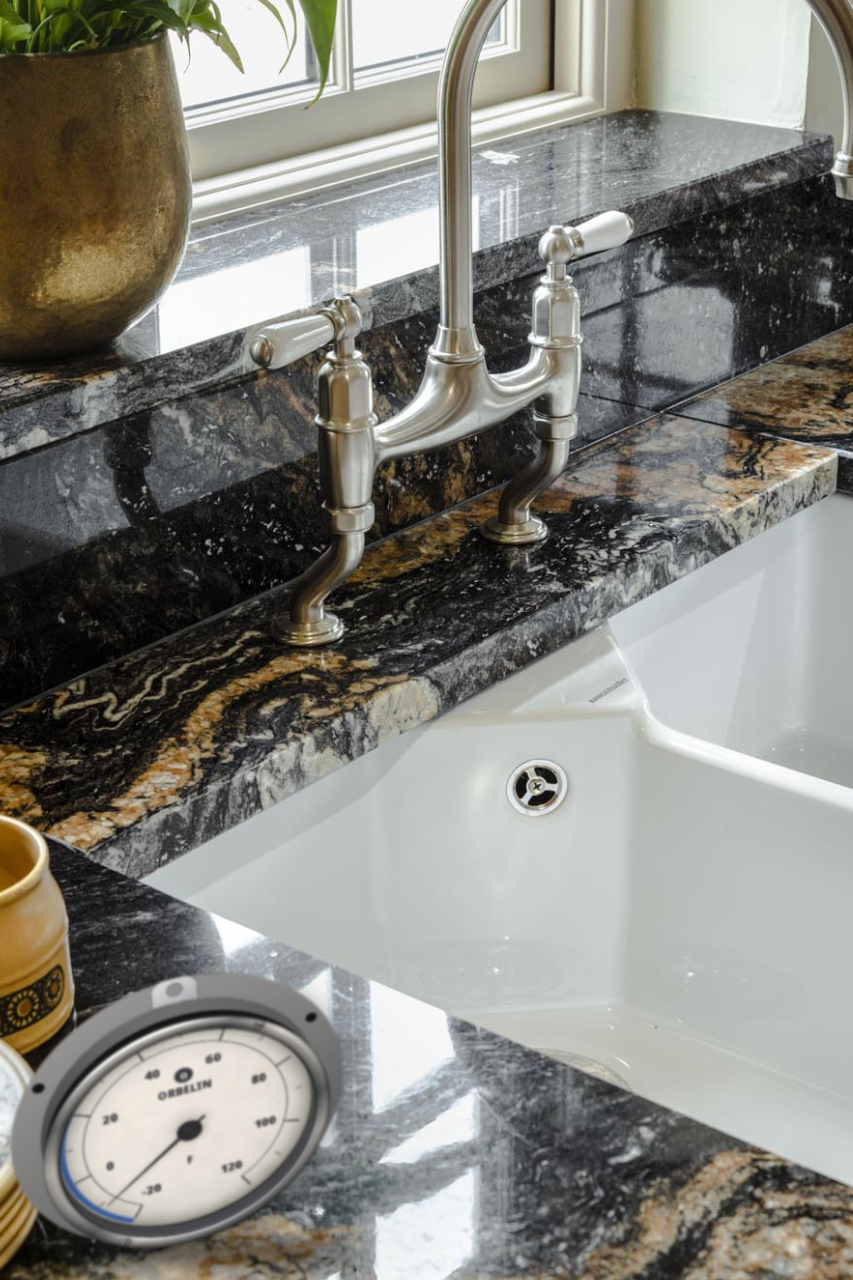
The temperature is {"value": -10, "unit": "°F"}
